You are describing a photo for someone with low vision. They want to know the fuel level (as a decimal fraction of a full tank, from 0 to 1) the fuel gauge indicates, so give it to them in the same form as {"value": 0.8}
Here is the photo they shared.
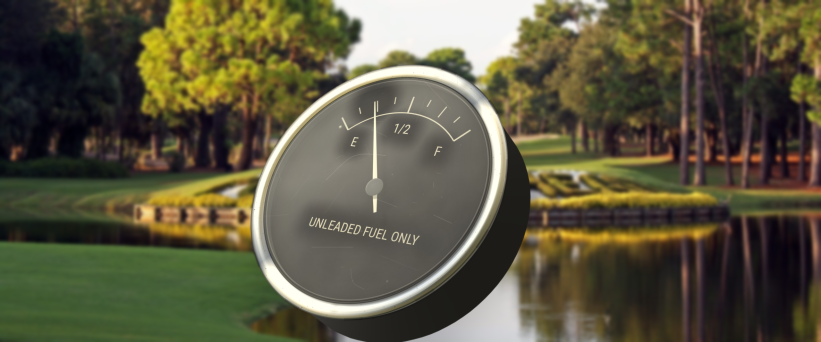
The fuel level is {"value": 0.25}
